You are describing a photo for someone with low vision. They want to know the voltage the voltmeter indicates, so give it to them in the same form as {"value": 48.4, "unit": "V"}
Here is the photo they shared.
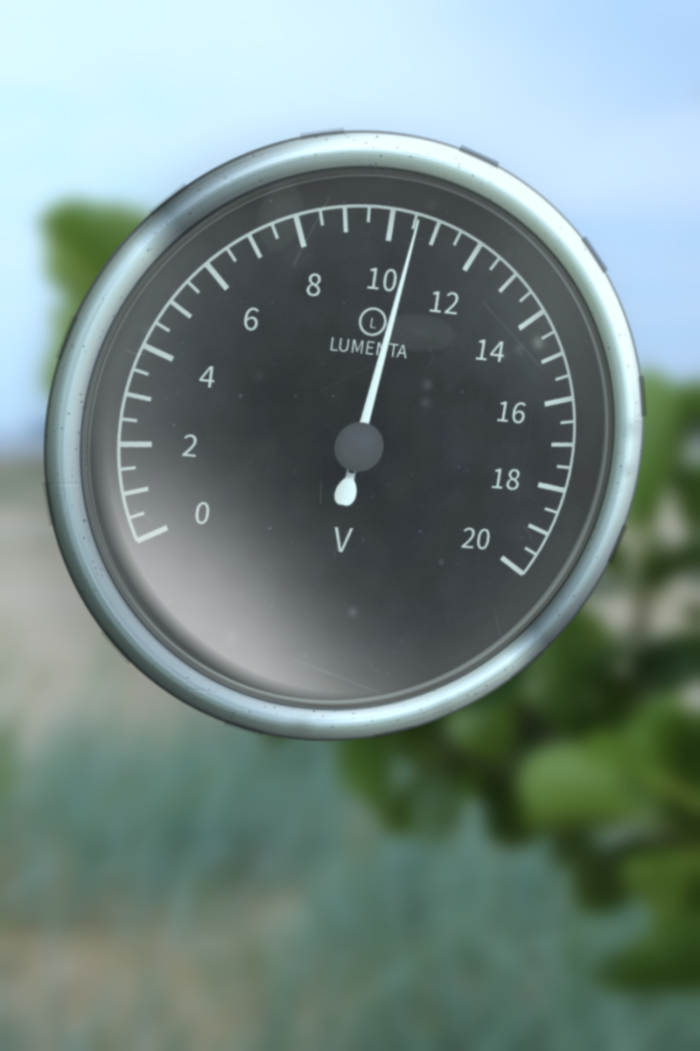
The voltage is {"value": 10.5, "unit": "V"}
